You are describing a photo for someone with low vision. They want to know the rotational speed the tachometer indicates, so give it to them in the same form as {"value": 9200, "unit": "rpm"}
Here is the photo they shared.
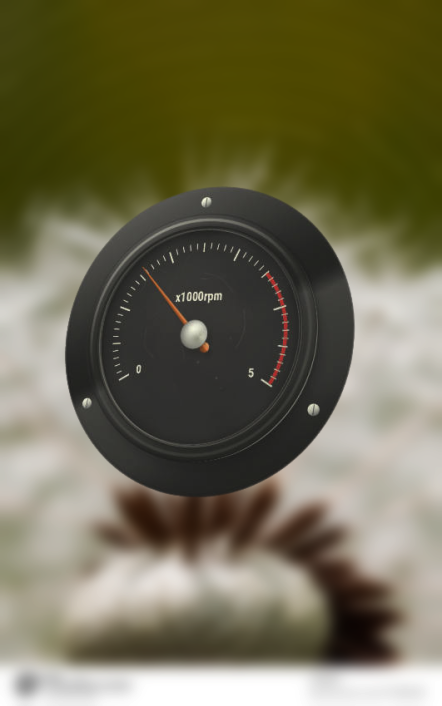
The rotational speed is {"value": 1600, "unit": "rpm"}
